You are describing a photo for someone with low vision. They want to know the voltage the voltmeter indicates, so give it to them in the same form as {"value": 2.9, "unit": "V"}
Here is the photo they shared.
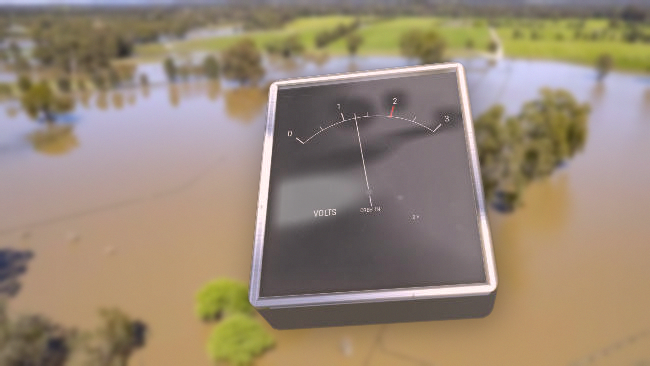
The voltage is {"value": 1.25, "unit": "V"}
